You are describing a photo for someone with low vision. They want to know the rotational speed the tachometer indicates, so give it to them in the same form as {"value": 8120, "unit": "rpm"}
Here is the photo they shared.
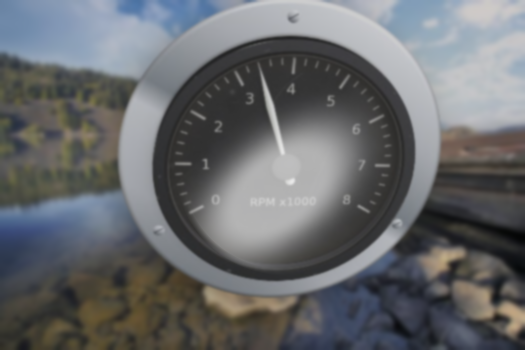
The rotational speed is {"value": 3400, "unit": "rpm"}
